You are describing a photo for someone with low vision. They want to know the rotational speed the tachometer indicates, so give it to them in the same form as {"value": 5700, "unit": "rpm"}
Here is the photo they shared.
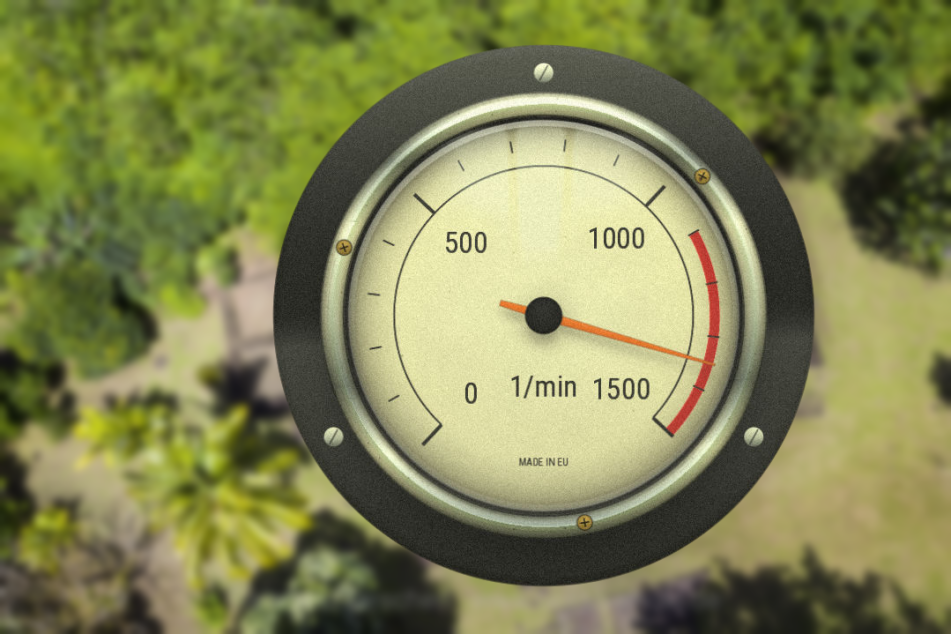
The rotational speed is {"value": 1350, "unit": "rpm"}
